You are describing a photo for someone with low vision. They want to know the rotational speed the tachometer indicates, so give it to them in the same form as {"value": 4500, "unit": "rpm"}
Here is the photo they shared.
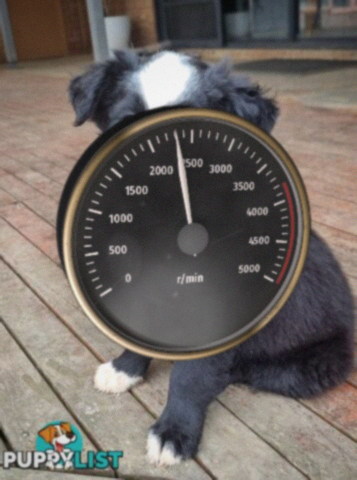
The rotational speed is {"value": 2300, "unit": "rpm"}
